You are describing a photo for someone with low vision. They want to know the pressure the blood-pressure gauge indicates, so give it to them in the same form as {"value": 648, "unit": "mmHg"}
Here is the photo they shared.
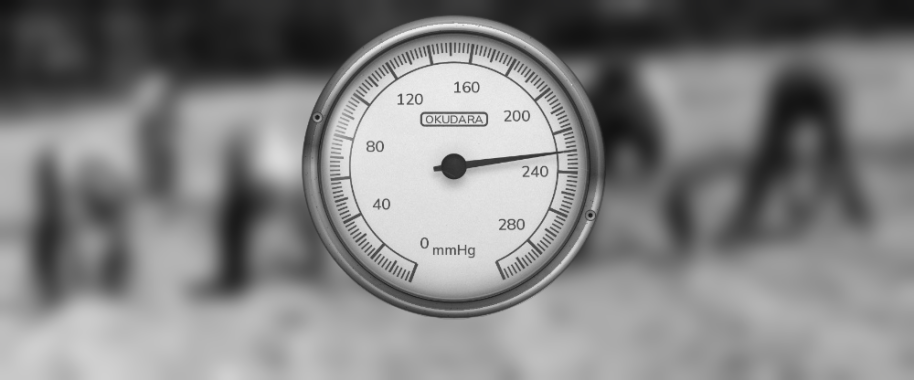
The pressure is {"value": 230, "unit": "mmHg"}
